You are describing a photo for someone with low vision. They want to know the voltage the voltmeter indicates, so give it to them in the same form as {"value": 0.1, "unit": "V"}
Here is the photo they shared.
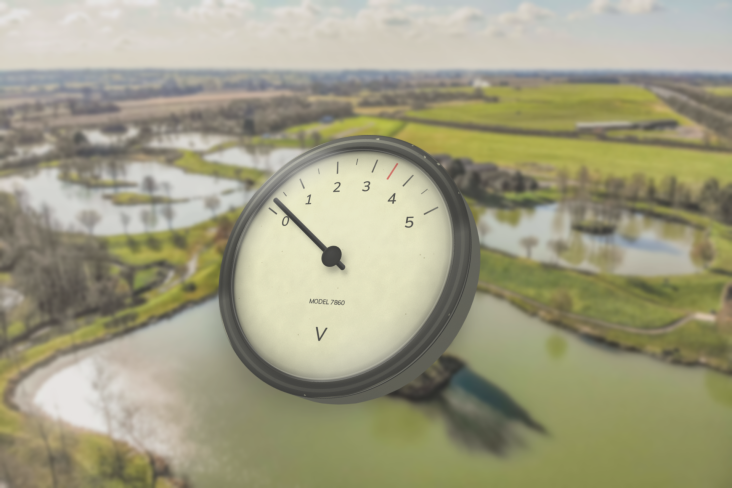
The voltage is {"value": 0.25, "unit": "V"}
